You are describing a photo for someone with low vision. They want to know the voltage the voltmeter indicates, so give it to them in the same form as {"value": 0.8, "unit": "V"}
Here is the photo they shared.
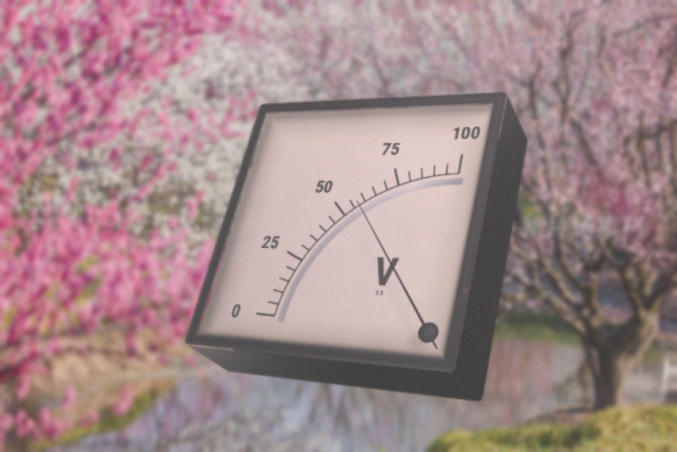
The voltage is {"value": 57.5, "unit": "V"}
